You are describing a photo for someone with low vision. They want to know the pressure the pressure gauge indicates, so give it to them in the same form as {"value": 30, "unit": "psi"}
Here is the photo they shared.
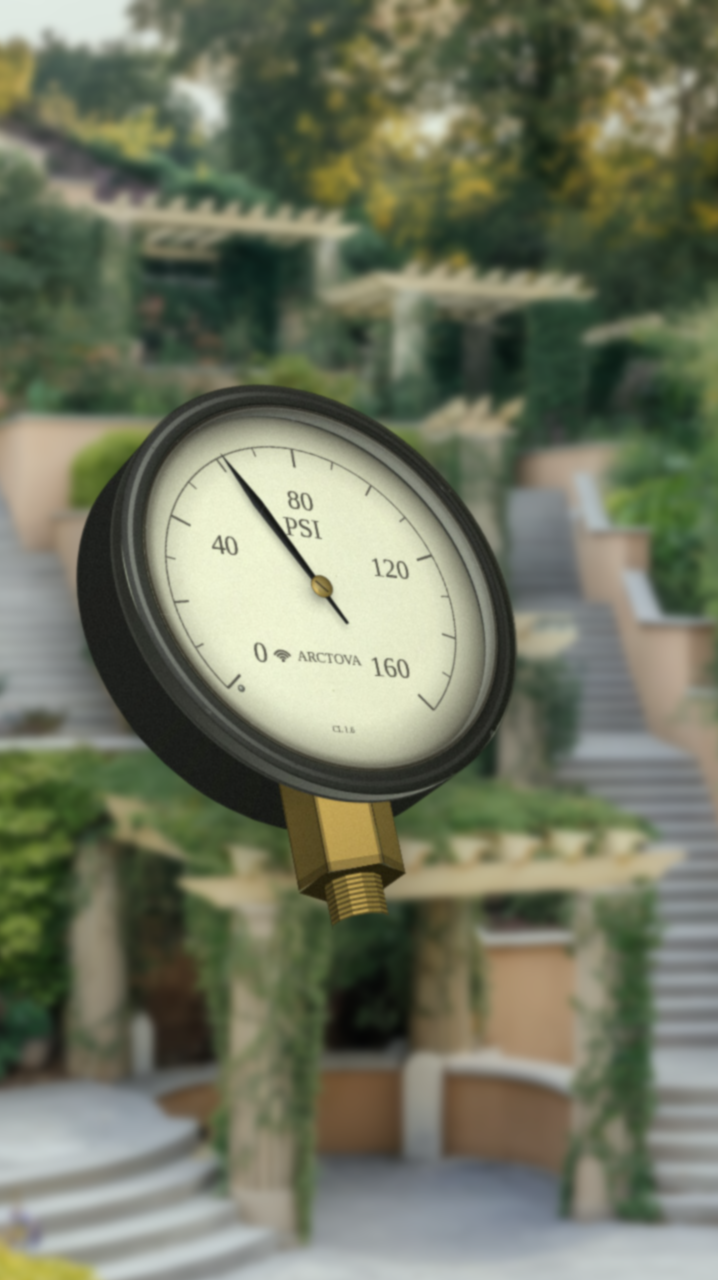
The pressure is {"value": 60, "unit": "psi"}
